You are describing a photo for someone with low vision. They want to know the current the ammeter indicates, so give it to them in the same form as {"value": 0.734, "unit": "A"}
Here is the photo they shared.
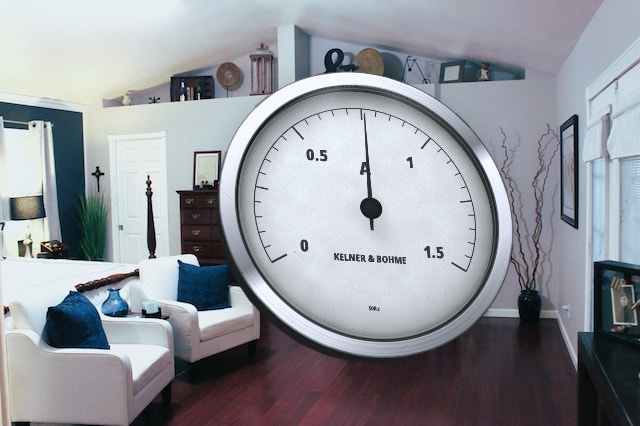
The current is {"value": 0.75, "unit": "A"}
